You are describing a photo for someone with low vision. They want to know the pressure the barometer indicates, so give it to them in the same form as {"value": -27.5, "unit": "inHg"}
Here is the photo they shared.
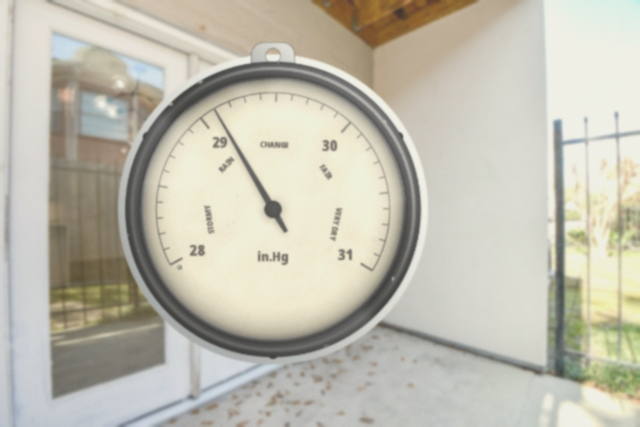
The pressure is {"value": 29.1, "unit": "inHg"}
